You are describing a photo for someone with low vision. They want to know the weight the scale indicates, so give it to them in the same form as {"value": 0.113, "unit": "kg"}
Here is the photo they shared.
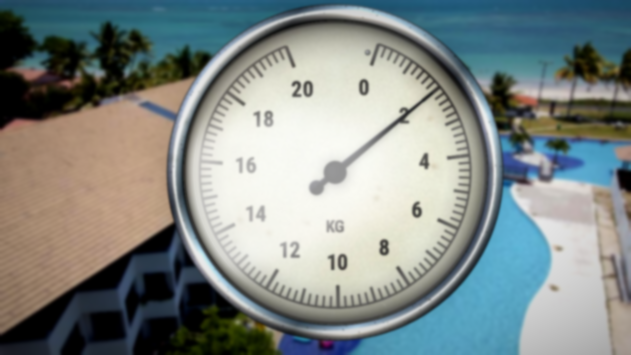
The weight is {"value": 2, "unit": "kg"}
